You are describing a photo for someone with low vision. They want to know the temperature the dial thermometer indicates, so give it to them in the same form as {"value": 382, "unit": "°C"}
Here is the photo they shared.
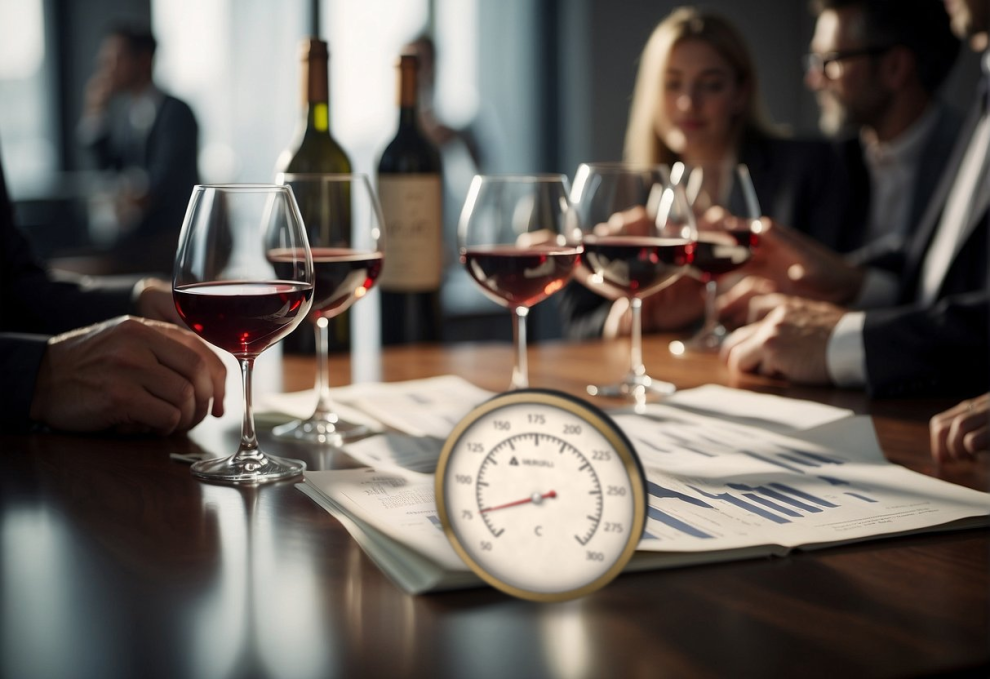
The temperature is {"value": 75, "unit": "°C"}
